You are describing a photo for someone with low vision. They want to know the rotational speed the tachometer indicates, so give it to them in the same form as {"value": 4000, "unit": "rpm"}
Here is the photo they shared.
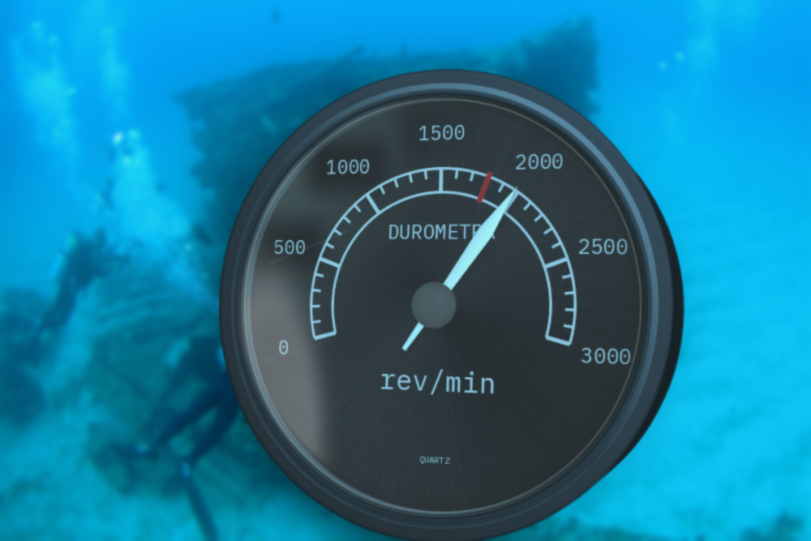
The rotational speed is {"value": 2000, "unit": "rpm"}
